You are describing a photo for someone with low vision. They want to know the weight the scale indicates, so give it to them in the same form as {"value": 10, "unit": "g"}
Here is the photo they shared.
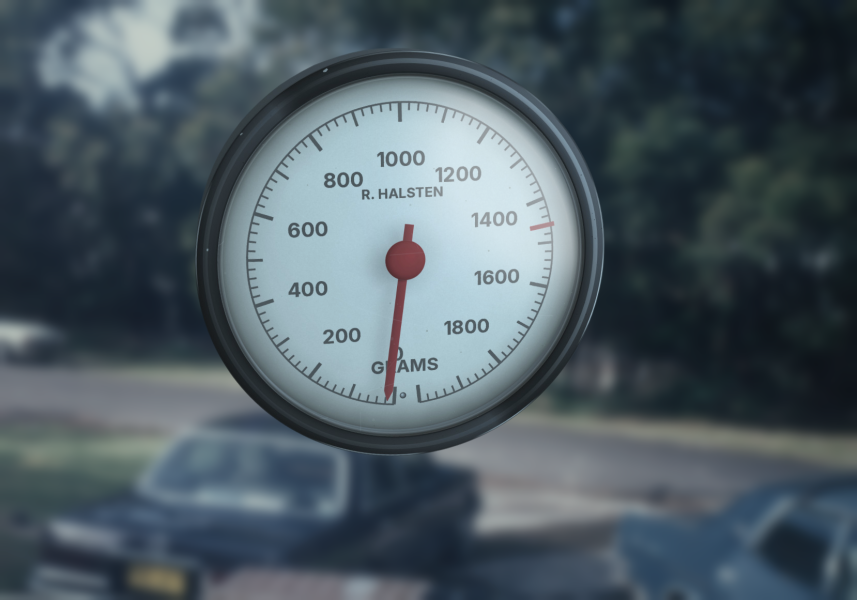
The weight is {"value": 20, "unit": "g"}
